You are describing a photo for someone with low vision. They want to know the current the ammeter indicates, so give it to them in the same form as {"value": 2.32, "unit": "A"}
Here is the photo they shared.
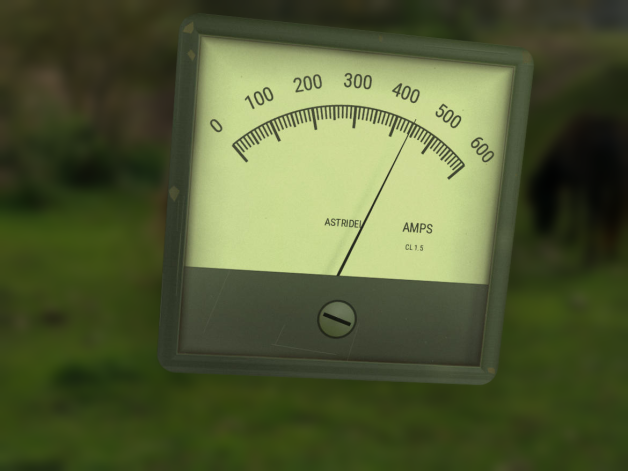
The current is {"value": 440, "unit": "A"}
